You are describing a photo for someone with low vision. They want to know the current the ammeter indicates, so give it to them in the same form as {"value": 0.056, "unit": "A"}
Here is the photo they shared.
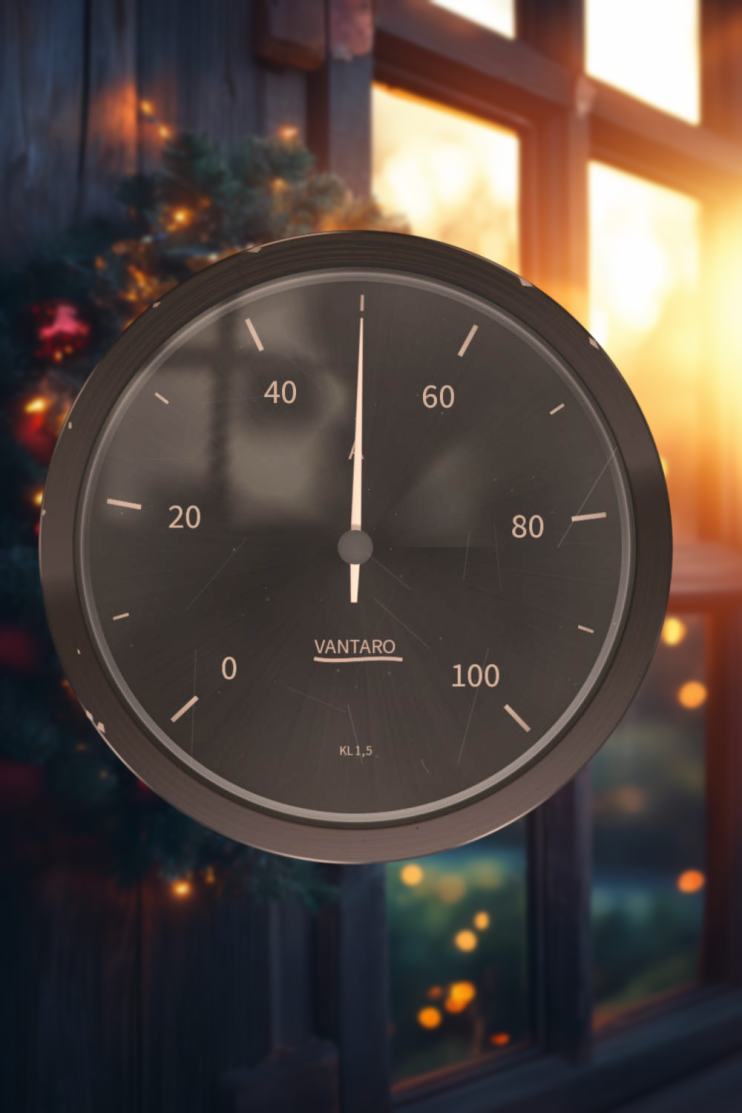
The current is {"value": 50, "unit": "A"}
